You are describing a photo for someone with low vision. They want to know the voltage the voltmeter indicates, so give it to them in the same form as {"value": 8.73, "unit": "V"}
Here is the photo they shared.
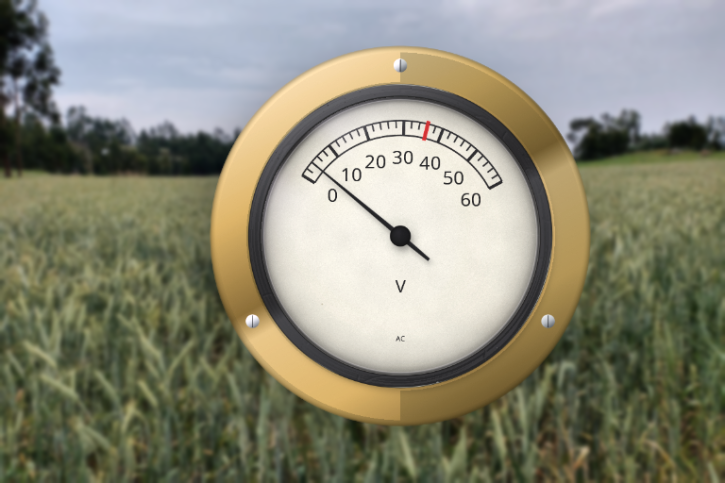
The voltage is {"value": 4, "unit": "V"}
